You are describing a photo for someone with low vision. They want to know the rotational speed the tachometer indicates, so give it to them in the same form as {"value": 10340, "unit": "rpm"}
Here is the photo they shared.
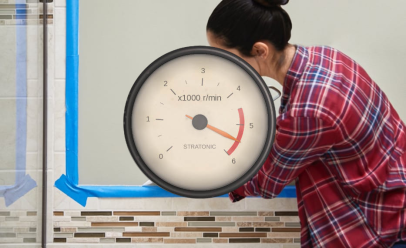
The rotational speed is {"value": 5500, "unit": "rpm"}
